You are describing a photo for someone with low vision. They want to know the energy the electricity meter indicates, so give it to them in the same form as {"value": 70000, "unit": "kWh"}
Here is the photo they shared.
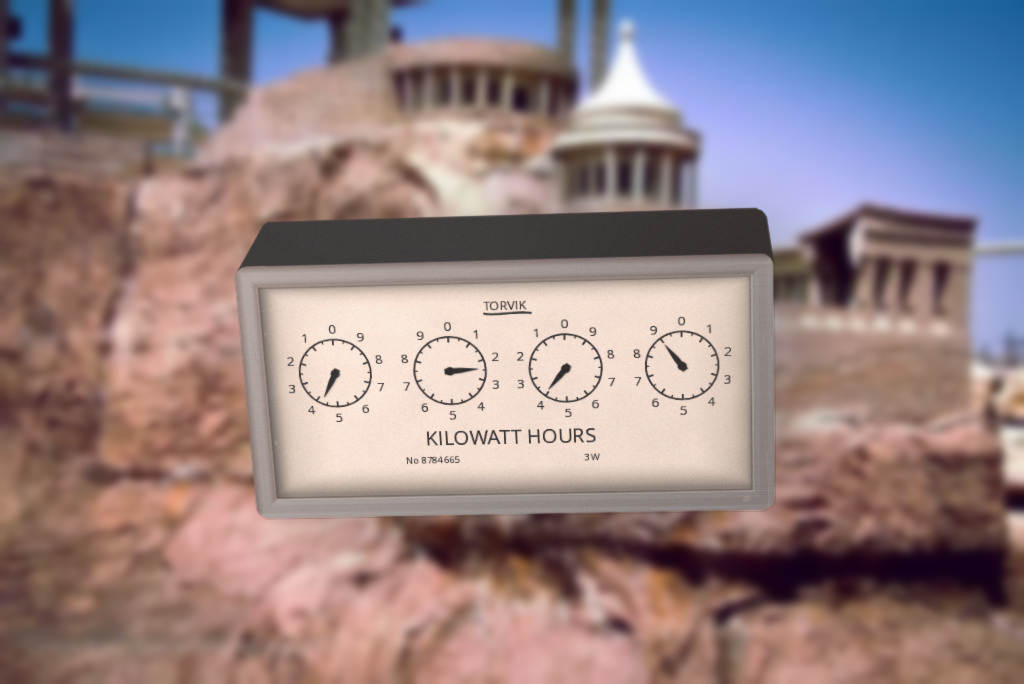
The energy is {"value": 4239, "unit": "kWh"}
